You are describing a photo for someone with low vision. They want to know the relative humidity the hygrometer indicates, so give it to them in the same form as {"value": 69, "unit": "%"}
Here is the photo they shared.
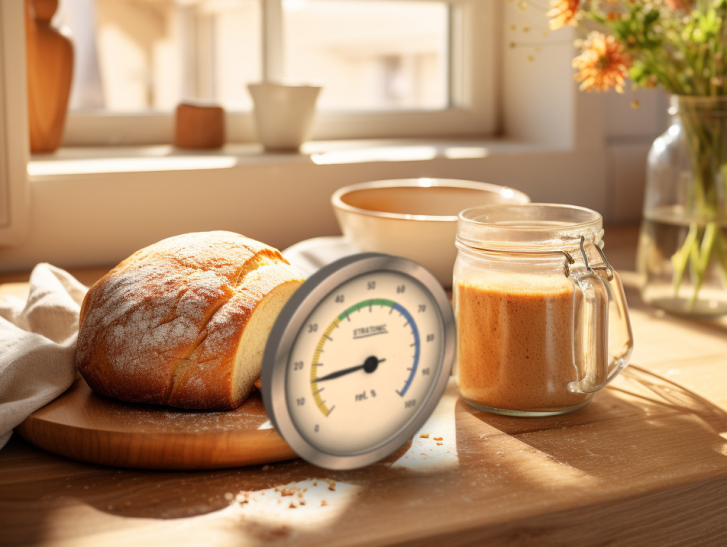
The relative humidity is {"value": 15, "unit": "%"}
